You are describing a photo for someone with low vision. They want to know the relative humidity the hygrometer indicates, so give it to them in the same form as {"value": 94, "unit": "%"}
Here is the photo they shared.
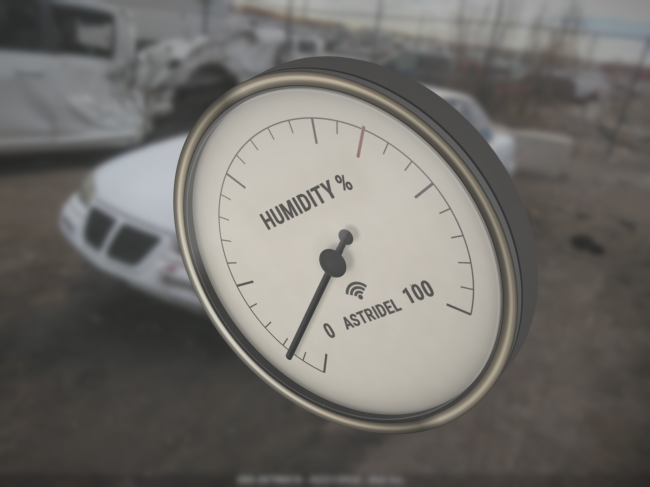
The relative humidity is {"value": 6, "unit": "%"}
